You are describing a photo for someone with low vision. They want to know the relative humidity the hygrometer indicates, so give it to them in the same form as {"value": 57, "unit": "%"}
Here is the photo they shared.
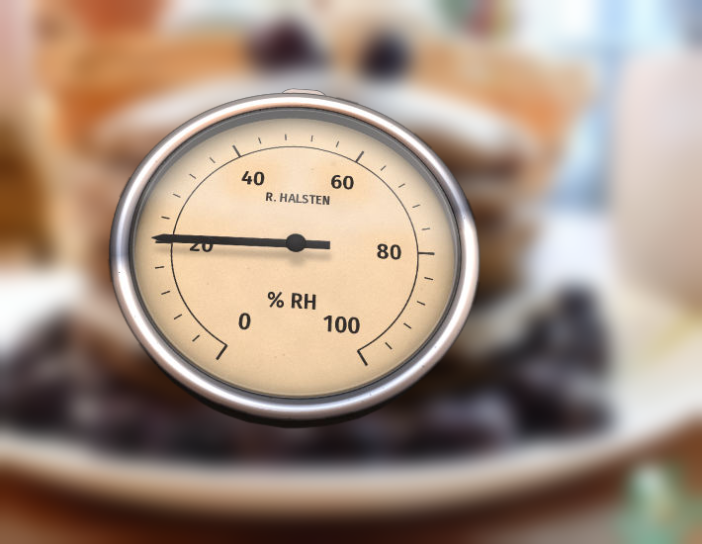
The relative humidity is {"value": 20, "unit": "%"}
